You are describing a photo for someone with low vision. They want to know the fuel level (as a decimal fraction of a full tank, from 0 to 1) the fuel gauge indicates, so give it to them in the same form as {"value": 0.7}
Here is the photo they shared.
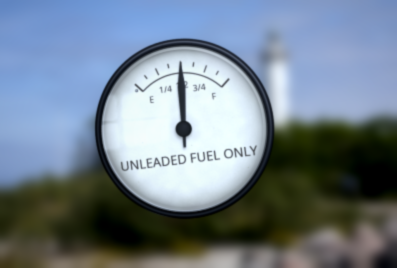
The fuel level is {"value": 0.5}
